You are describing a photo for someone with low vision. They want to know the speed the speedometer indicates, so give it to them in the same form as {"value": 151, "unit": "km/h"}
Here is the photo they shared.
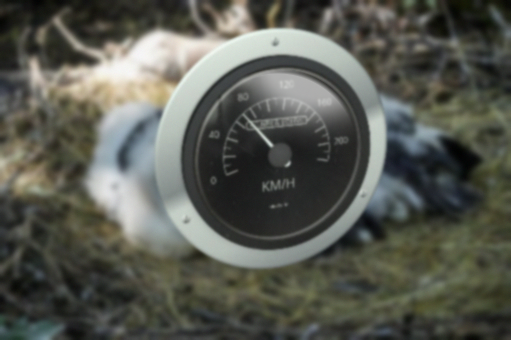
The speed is {"value": 70, "unit": "km/h"}
